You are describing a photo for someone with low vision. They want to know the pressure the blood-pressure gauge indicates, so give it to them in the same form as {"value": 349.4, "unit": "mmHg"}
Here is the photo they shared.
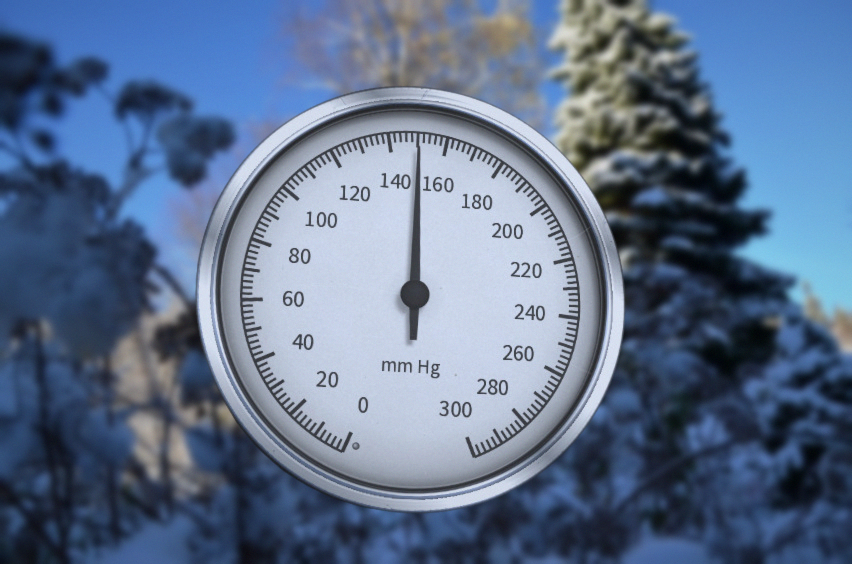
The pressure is {"value": 150, "unit": "mmHg"}
